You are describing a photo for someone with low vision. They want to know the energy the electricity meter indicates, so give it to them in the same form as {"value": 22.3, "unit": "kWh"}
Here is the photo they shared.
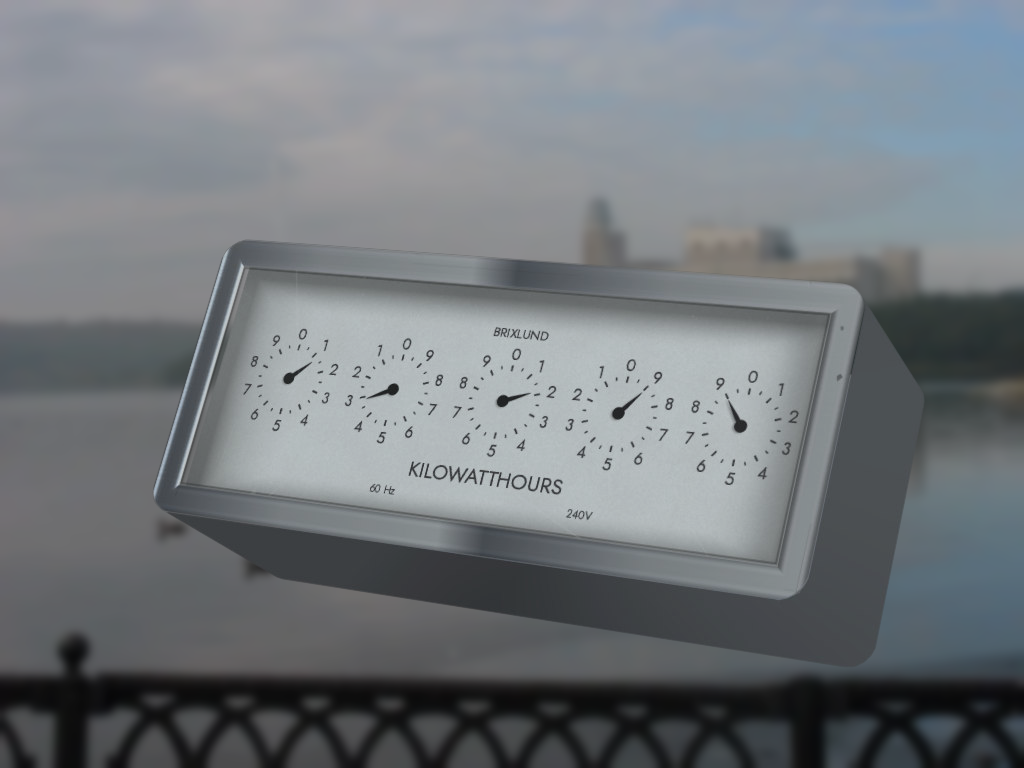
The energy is {"value": 13189, "unit": "kWh"}
